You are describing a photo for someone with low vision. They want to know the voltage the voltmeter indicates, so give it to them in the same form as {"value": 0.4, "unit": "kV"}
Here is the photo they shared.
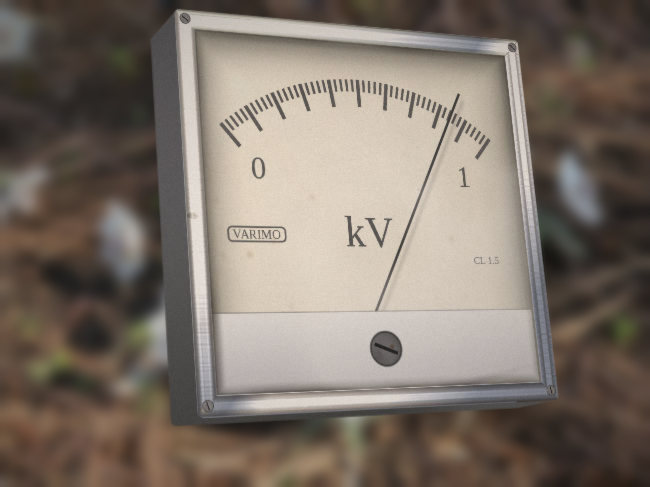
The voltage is {"value": 0.84, "unit": "kV"}
